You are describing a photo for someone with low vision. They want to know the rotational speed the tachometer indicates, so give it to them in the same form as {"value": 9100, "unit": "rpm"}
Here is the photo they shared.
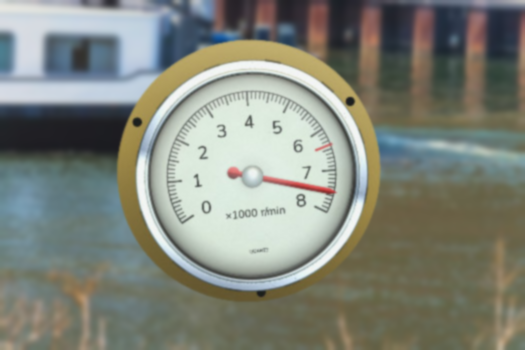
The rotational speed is {"value": 7500, "unit": "rpm"}
